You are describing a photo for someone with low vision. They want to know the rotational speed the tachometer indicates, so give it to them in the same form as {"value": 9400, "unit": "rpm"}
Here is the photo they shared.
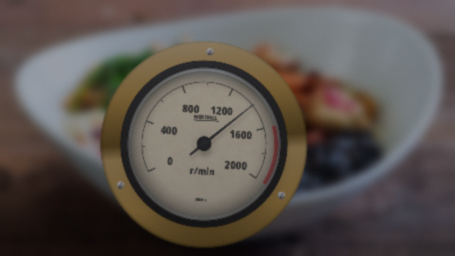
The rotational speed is {"value": 1400, "unit": "rpm"}
